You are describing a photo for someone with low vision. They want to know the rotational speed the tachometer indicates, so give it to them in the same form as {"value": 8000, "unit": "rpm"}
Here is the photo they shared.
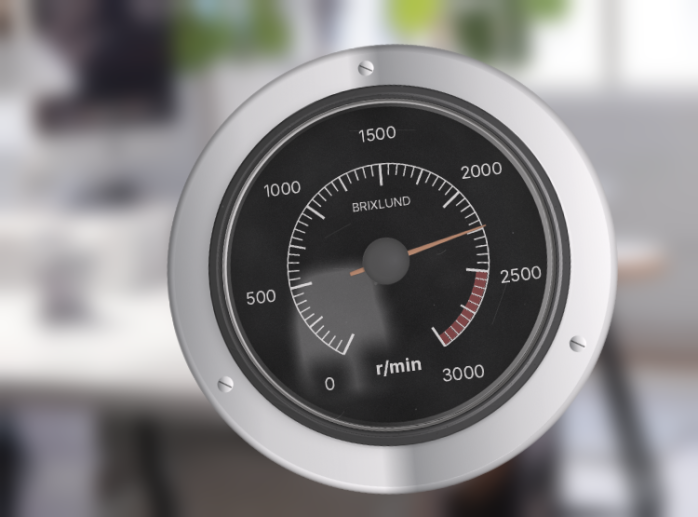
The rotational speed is {"value": 2250, "unit": "rpm"}
